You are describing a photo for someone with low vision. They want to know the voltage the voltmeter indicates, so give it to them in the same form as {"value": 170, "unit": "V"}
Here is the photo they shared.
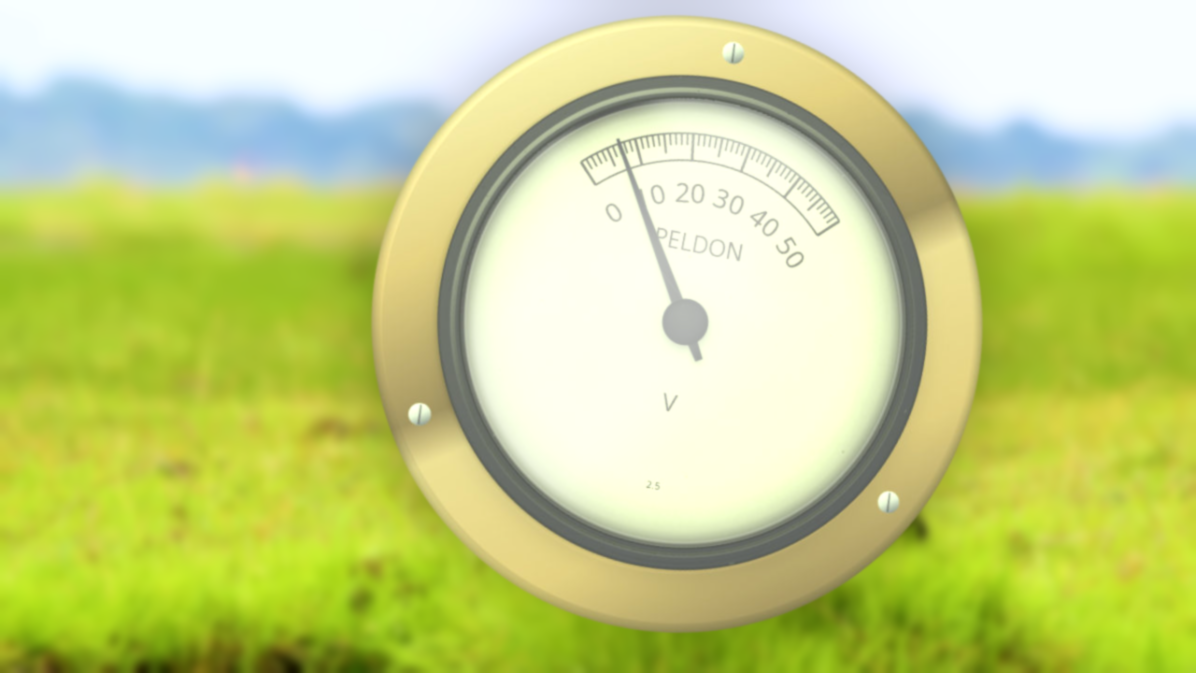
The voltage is {"value": 7, "unit": "V"}
